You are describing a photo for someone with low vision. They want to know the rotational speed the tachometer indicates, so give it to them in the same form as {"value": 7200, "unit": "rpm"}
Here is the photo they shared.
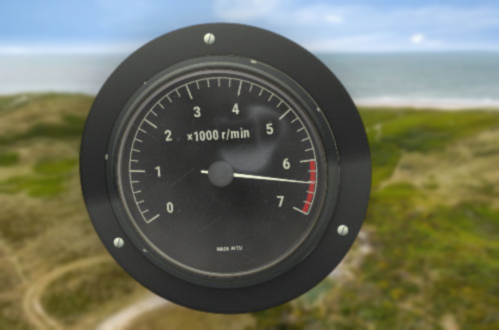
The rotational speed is {"value": 6400, "unit": "rpm"}
